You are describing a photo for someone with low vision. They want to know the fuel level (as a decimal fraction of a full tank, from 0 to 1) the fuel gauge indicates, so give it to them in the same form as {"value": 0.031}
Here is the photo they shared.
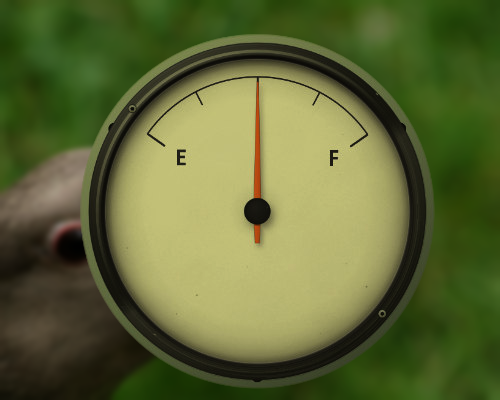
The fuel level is {"value": 0.5}
